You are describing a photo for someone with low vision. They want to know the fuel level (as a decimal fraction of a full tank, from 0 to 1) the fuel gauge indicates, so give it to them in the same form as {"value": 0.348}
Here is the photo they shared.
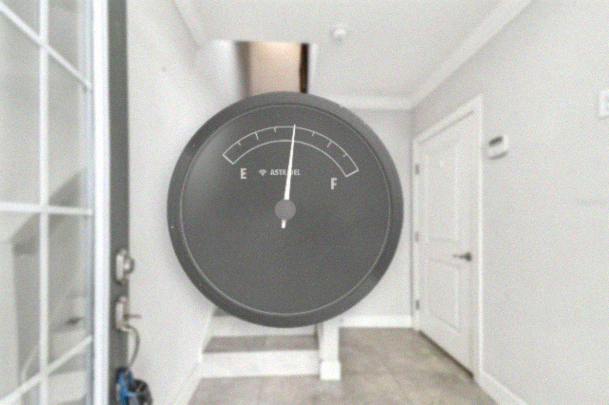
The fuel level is {"value": 0.5}
